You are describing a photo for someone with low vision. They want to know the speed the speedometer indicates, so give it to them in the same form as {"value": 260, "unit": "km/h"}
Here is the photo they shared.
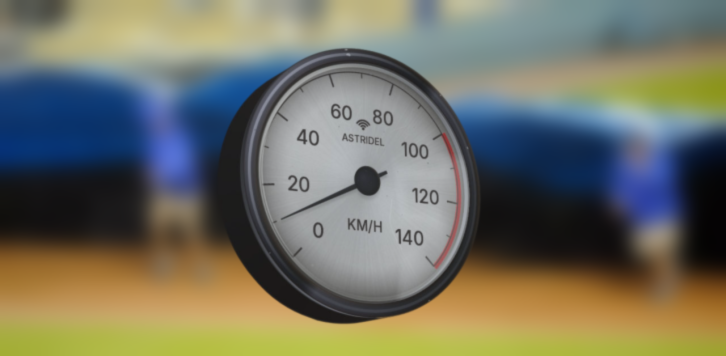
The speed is {"value": 10, "unit": "km/h"}
